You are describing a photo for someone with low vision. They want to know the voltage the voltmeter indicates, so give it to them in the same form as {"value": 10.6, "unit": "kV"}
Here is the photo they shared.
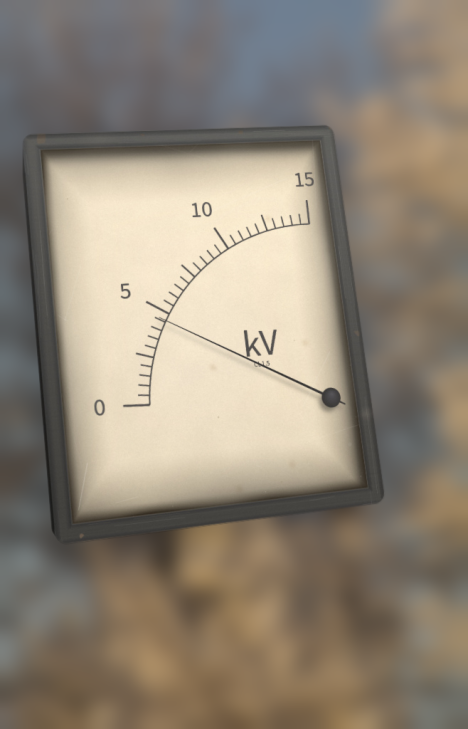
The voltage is {"value": 4.5, "unit": "kV"}
